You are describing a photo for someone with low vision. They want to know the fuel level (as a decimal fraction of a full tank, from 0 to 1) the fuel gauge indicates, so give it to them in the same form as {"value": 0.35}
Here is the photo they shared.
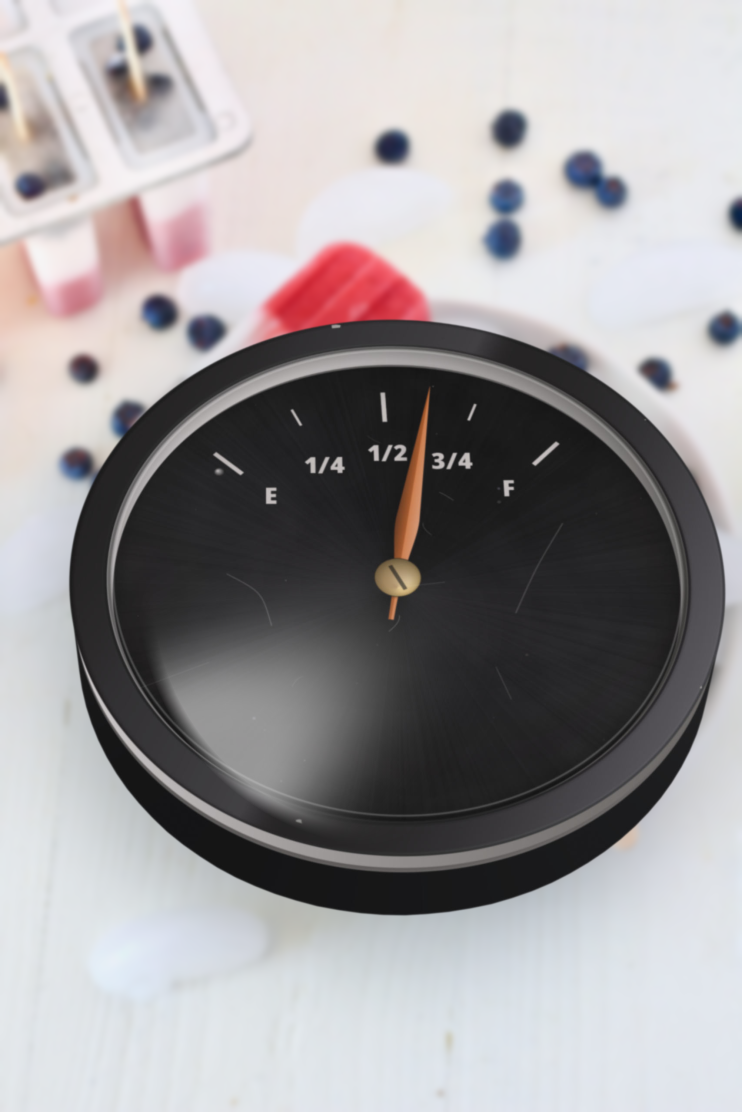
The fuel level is {"value": 0.625}
